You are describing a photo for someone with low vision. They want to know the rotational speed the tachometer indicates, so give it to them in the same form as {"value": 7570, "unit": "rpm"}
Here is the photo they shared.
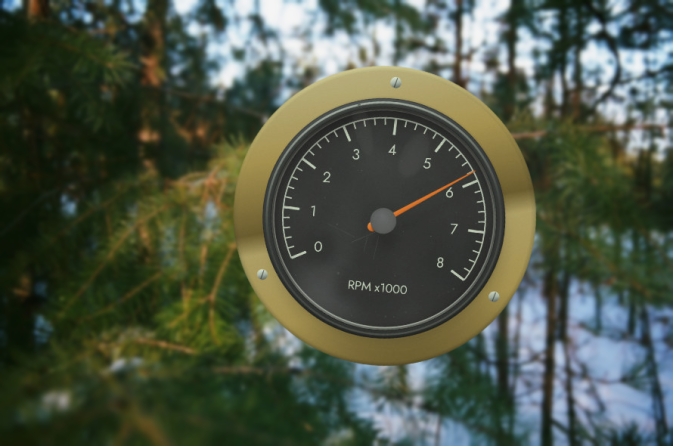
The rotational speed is {"value": 5800, "unit": "rpm"}
